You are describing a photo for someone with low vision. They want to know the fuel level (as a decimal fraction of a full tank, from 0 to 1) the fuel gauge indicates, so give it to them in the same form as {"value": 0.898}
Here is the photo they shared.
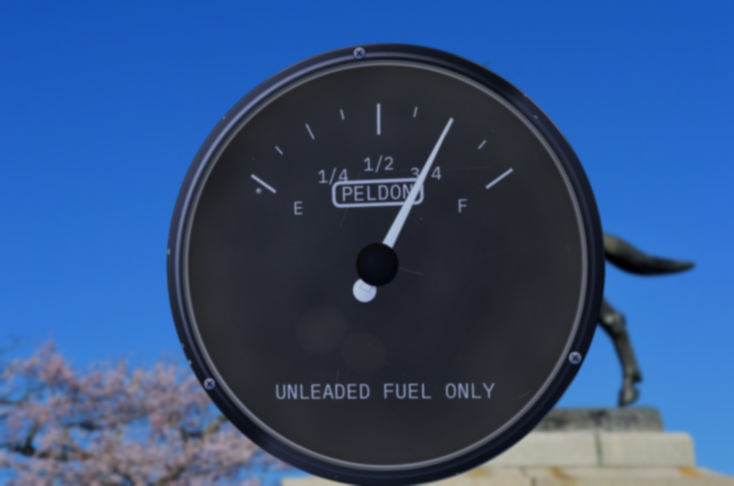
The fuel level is {"value": 0.75}
